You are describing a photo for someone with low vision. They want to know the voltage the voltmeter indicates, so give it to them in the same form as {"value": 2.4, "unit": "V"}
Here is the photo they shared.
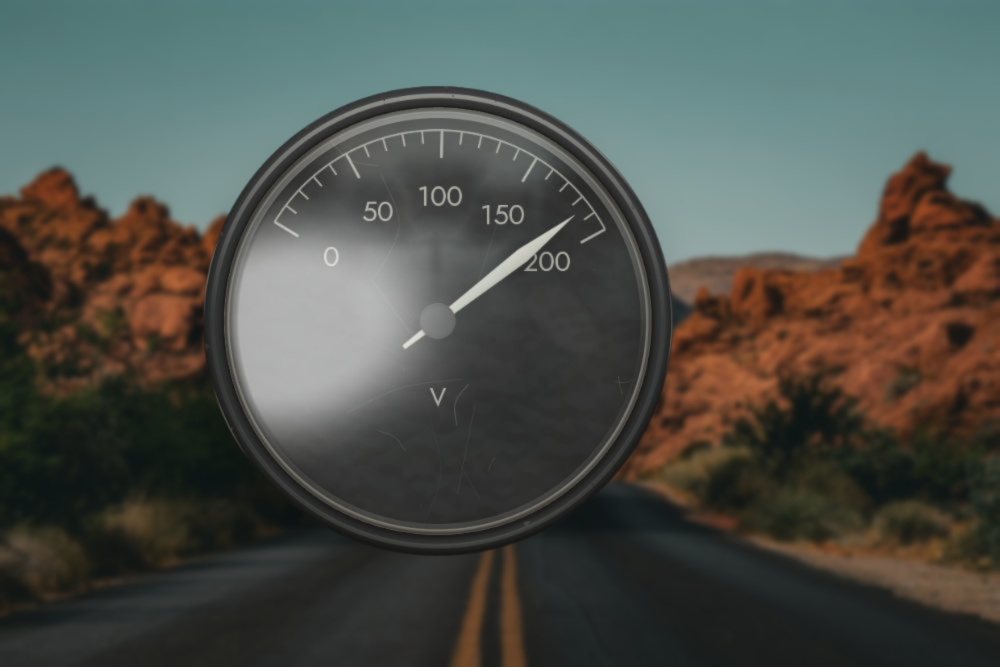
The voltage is {"value": 185, "unit": "V"}
